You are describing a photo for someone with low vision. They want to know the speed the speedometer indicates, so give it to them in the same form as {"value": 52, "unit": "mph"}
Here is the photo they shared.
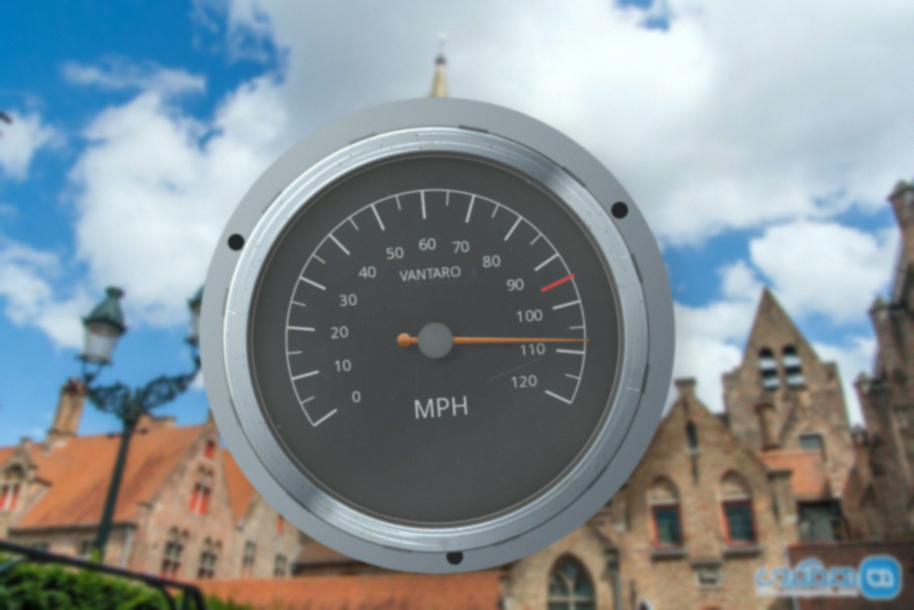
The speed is {"value": 107.5, "unit": "mph"}
